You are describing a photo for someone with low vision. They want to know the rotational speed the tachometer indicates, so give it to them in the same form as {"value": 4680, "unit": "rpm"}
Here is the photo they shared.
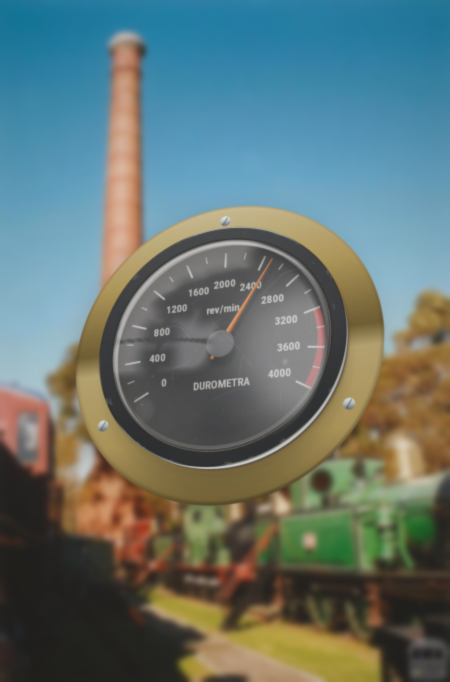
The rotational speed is {"value": 2500, "unit": "rpm"}
